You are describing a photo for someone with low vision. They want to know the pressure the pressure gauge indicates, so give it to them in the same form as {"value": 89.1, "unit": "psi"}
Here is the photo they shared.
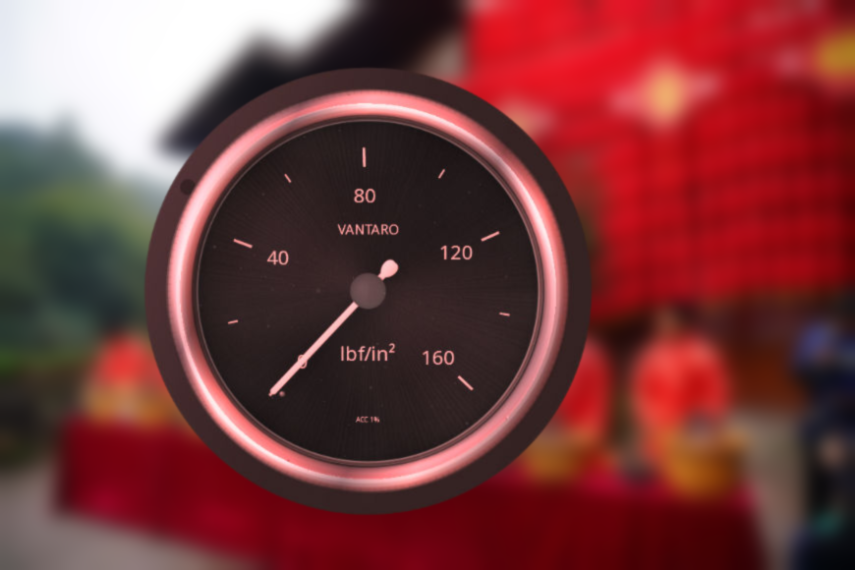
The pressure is {"value": 0, "unit": "psi"}
